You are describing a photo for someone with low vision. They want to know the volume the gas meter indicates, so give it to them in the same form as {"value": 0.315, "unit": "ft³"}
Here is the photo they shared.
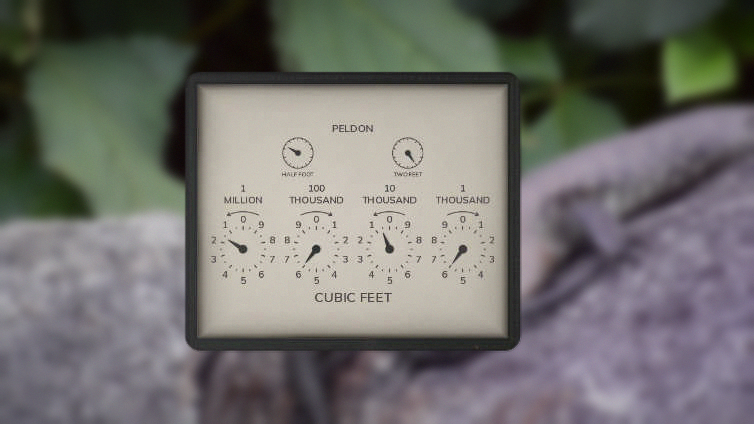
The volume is {"value": 160600, "unit": "ft³"}
